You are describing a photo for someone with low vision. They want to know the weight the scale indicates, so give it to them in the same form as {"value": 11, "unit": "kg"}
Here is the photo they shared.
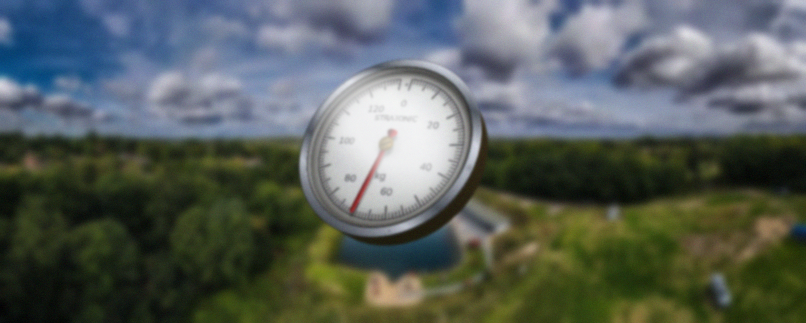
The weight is {"value": 70, "unit": "kg"}
